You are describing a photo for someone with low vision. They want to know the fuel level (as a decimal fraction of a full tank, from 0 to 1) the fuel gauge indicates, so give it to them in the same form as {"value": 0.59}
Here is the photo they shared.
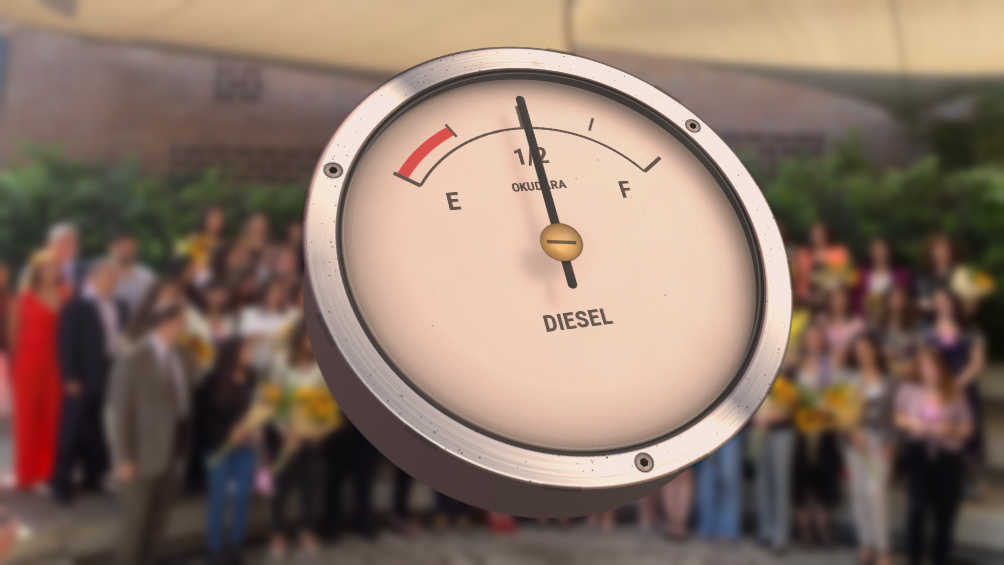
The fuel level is {"value": 0.5}
